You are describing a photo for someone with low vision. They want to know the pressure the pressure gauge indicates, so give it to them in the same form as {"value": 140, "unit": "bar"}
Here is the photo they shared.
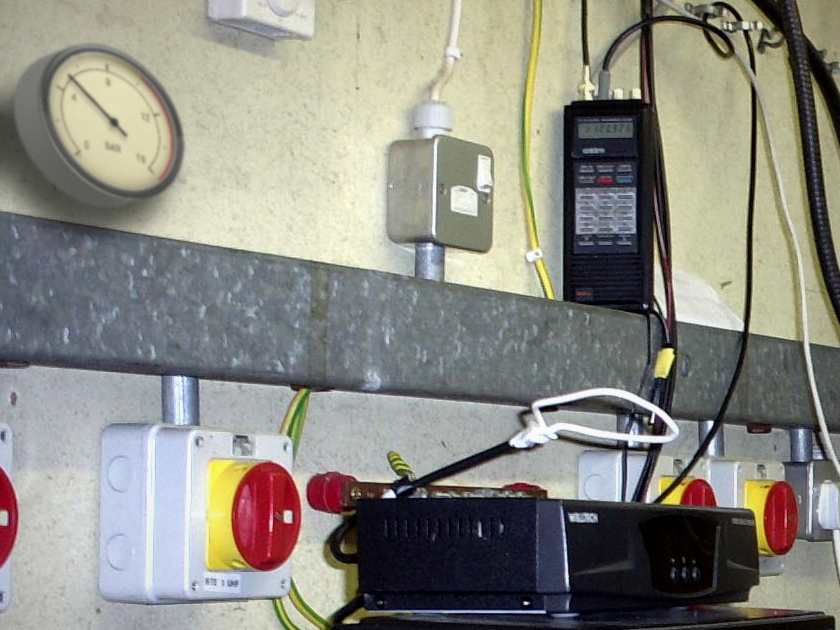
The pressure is {"value": 5, "unit": "bar"}
